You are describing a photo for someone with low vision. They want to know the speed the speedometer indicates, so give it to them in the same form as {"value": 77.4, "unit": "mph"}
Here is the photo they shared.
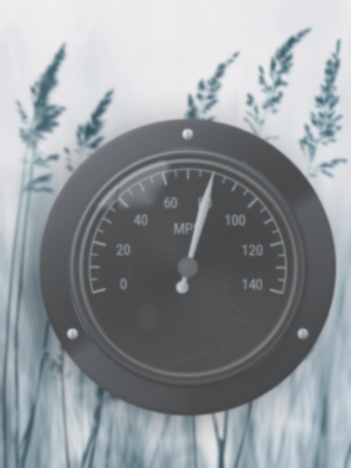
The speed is {"value": 80, "unit": "mph"}
